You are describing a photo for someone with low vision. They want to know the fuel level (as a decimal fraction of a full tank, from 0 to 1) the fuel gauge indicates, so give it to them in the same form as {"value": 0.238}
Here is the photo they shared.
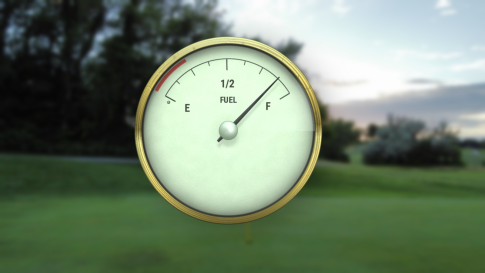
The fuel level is {"value": 0.875}
